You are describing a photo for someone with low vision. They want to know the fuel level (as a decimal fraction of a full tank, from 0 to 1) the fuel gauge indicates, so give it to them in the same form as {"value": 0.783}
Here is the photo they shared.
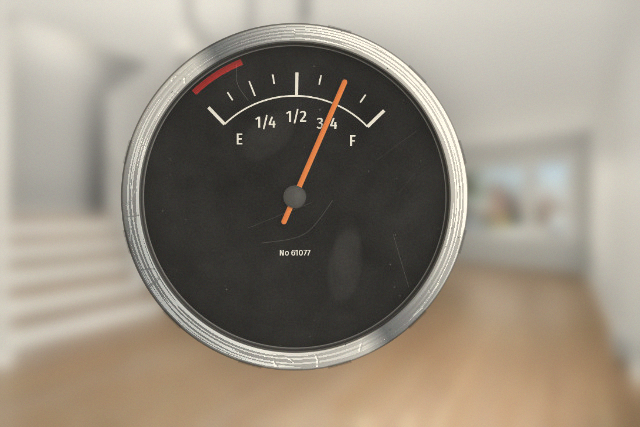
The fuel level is {"value": 0.75}
